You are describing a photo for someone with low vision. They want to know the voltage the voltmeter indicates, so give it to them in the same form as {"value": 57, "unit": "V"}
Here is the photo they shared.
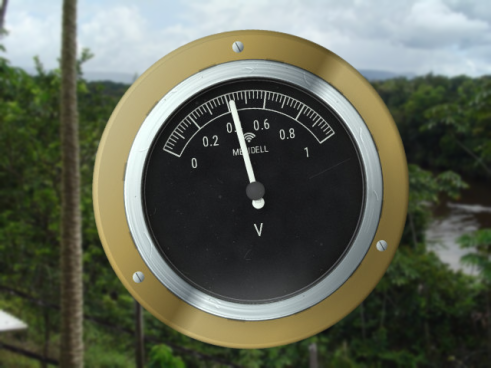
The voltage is {"value": 0.42, "unit": "V"}
